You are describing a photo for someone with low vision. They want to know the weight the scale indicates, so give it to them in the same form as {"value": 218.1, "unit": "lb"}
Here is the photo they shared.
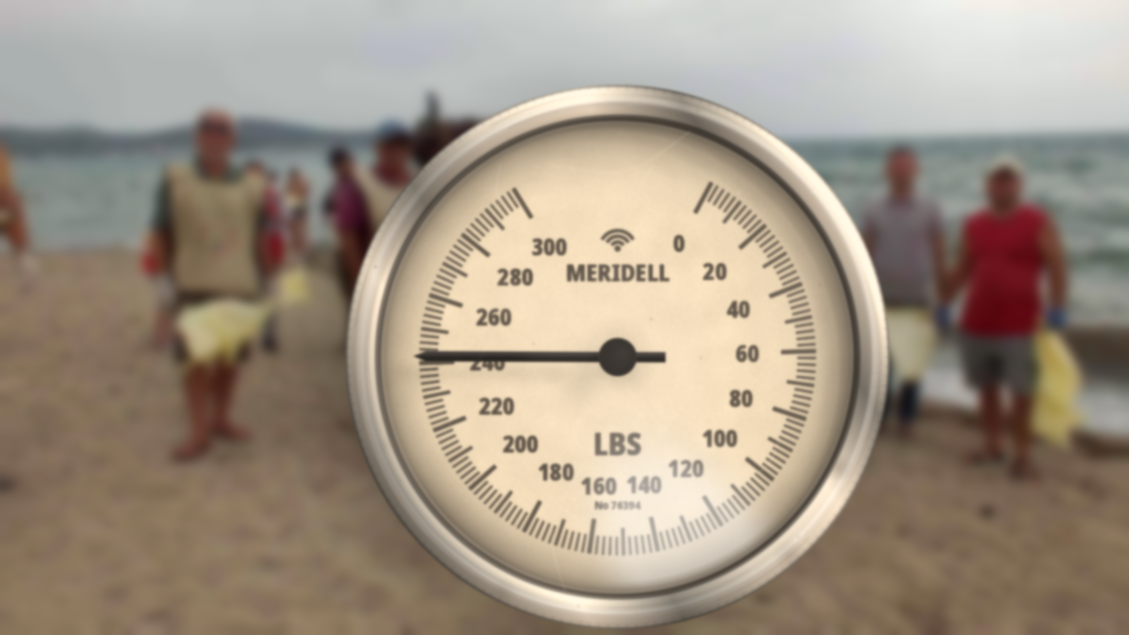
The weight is {"value": 242, "unit": "lb"}
